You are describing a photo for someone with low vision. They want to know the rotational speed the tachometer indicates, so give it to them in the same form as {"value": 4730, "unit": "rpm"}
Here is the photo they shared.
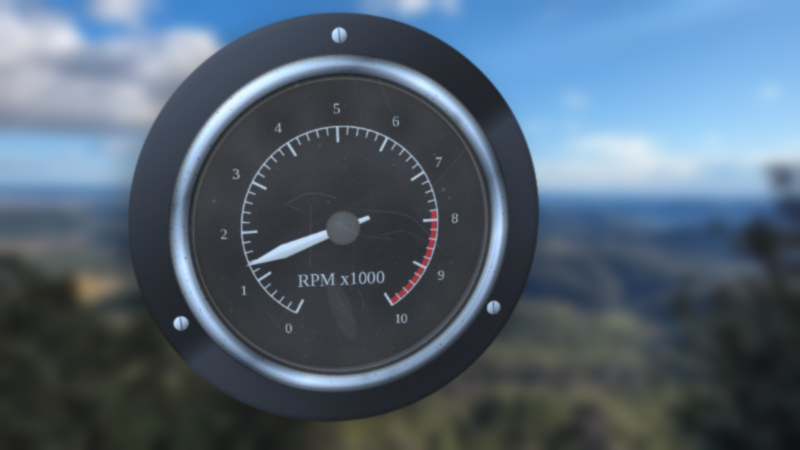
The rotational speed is {"value": 1400, "unit": "rpm"}
